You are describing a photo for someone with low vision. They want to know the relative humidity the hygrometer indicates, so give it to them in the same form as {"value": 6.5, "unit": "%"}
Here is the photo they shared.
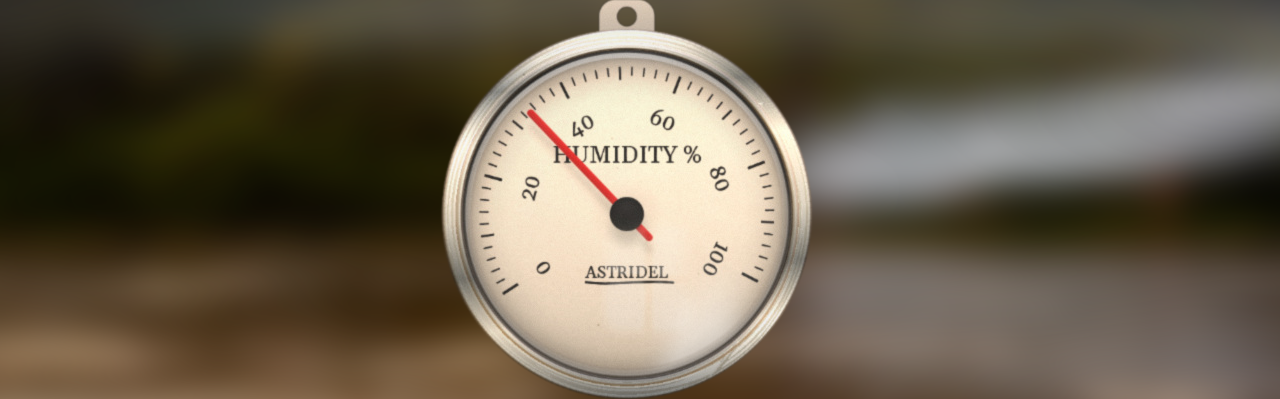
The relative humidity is {"value": 33, "unit": "%"}
